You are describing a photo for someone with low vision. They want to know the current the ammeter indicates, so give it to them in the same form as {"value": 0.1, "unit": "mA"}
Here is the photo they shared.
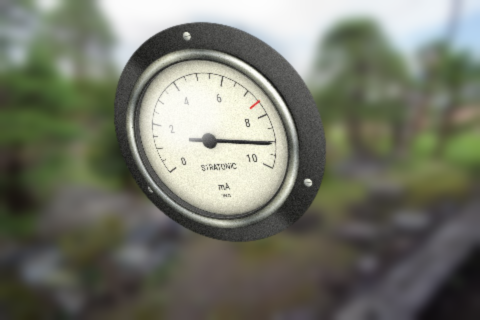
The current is {"value": 9, "unit": "mA"}
